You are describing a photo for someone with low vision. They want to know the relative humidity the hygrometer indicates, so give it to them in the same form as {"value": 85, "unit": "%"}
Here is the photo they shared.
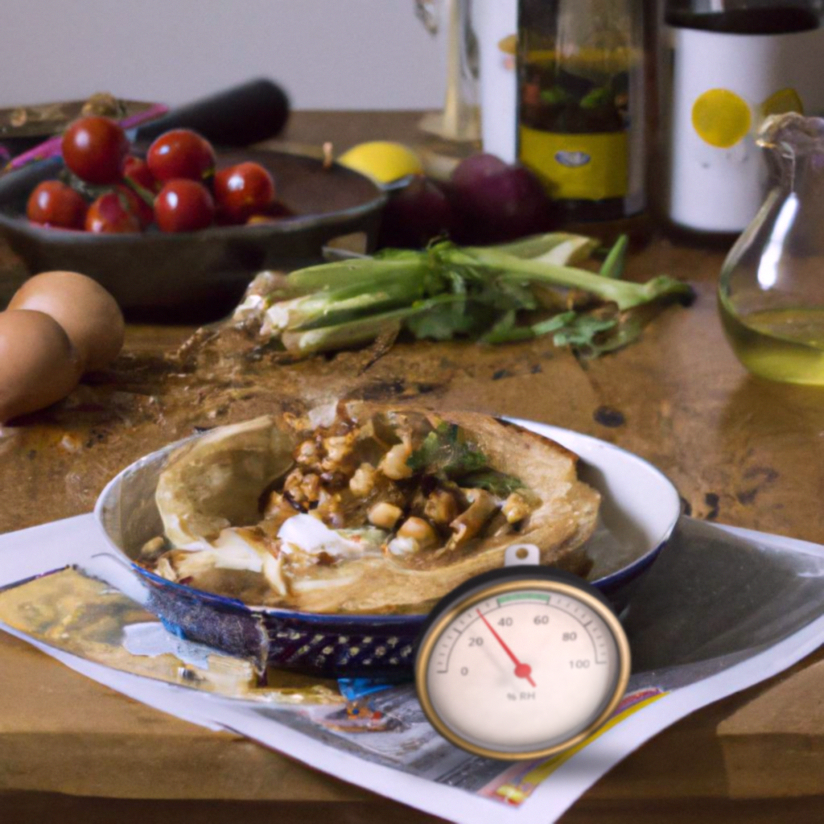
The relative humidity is {"value": 32, "unit": "%"}
